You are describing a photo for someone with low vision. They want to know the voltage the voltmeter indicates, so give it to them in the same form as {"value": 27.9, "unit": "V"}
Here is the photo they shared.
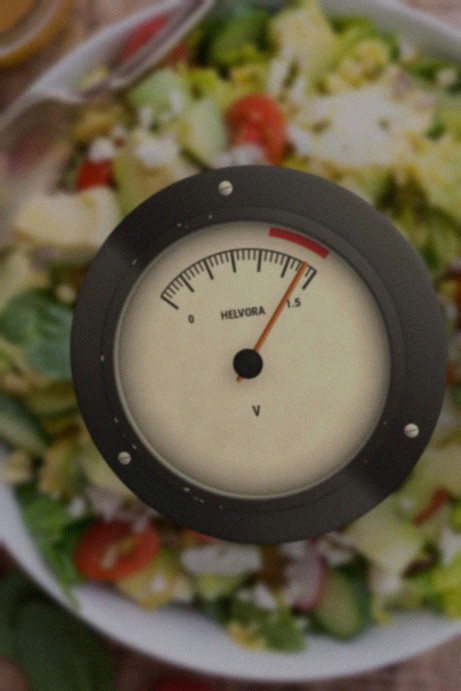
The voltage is {"value": 1.4, "unit": "V"}
